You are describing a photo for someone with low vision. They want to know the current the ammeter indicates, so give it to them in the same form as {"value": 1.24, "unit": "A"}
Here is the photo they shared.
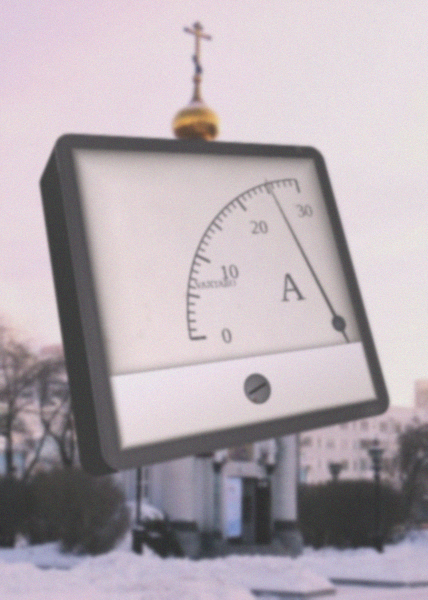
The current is {"value": 25, "unit": "A"}
